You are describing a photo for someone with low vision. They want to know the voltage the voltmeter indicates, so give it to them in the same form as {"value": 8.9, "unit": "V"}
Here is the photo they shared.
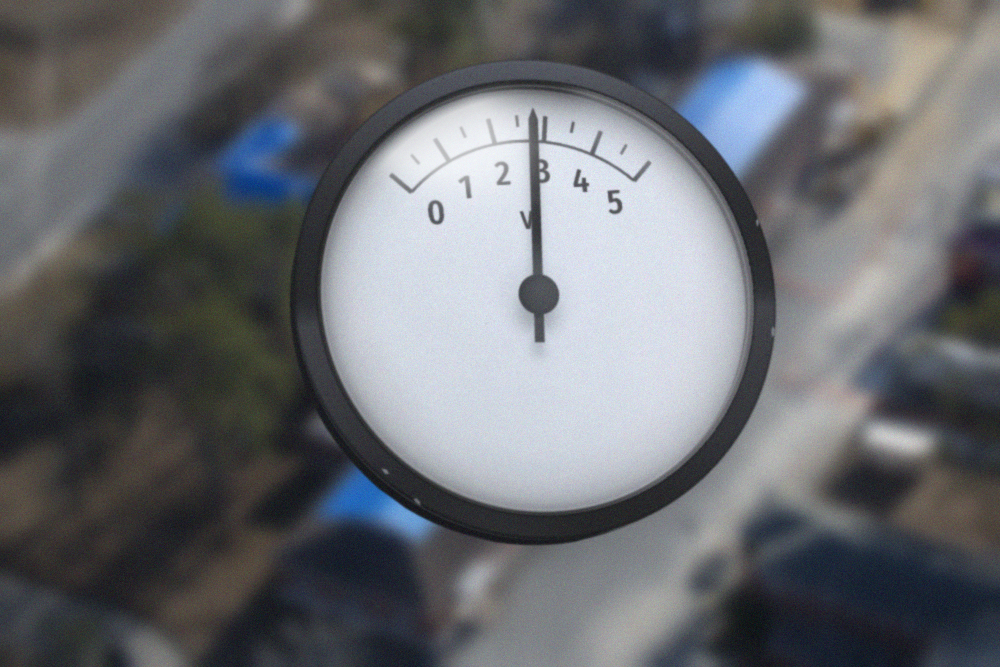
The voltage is {"value": 2.75, "unit": "V"}
